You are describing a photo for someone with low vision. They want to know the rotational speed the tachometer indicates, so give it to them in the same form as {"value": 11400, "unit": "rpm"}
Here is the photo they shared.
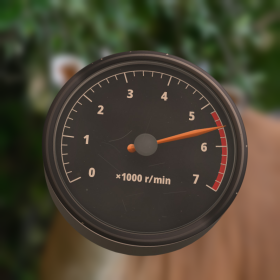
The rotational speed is {"value": 5600, "unit": "rpm"}
